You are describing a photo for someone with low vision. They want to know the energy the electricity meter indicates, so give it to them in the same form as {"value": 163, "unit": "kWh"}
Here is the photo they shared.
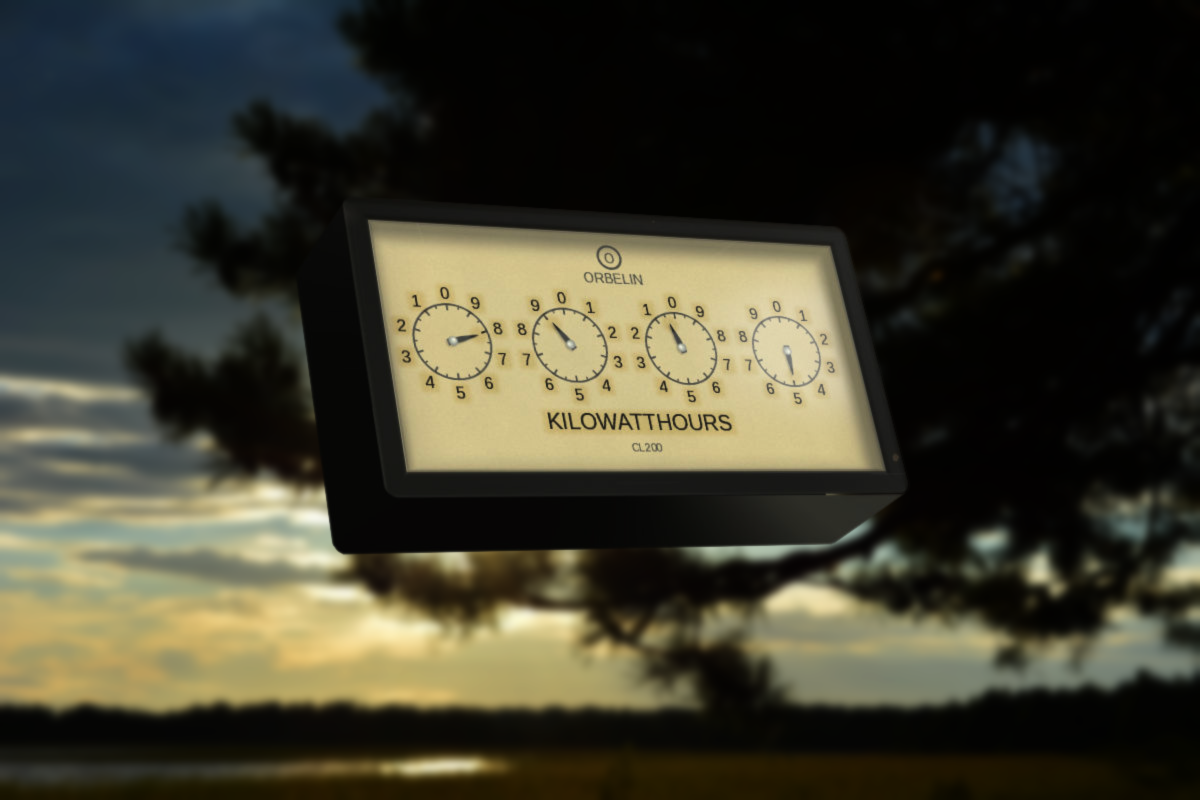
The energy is {"value": 7905, "unit": "kWh"}
